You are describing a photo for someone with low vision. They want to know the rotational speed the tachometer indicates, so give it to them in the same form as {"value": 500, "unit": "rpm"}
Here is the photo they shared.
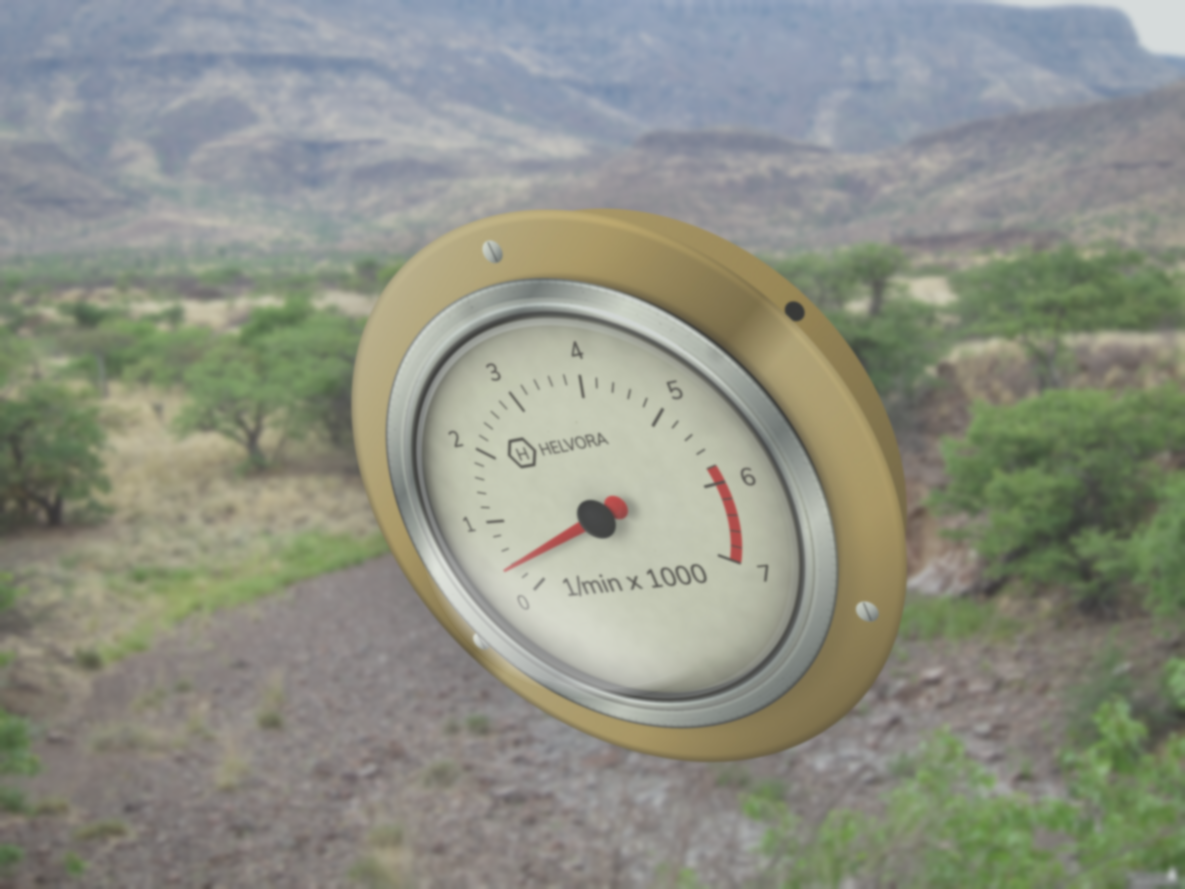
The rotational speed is {"value": 400, "unit": "rpm"}
